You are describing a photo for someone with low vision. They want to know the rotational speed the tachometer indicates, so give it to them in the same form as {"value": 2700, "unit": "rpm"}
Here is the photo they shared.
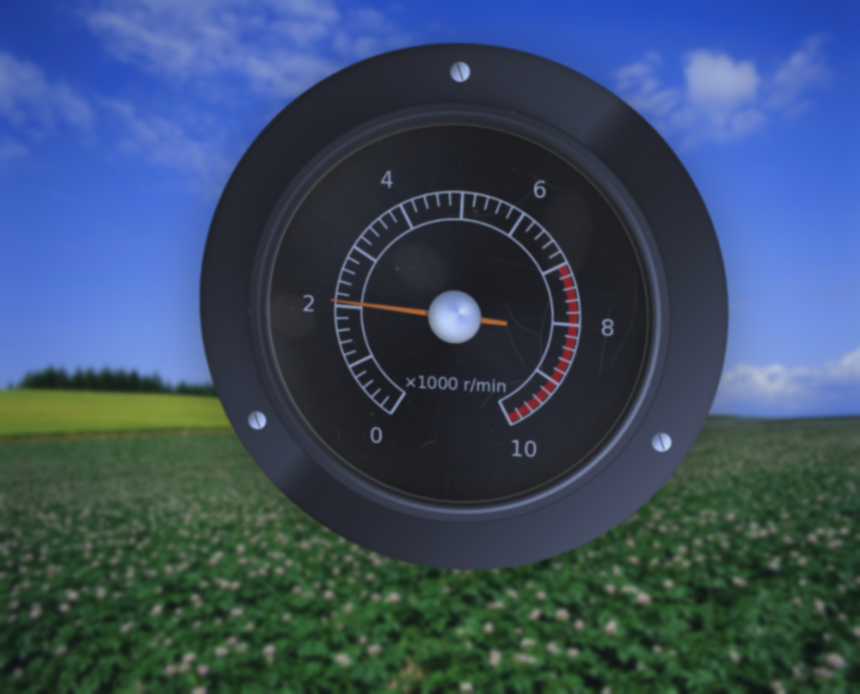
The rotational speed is {"value": 2100, "unit": "rpm"}
